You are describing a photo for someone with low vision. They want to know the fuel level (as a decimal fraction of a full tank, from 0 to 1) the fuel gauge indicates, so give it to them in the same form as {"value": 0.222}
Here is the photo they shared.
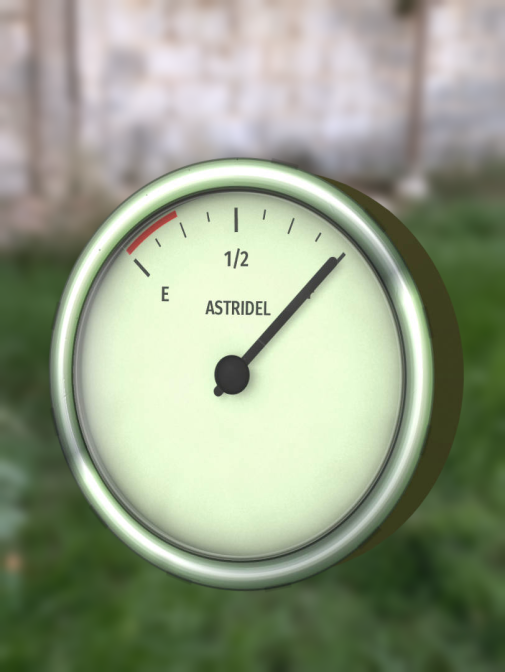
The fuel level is {"value": 1}
